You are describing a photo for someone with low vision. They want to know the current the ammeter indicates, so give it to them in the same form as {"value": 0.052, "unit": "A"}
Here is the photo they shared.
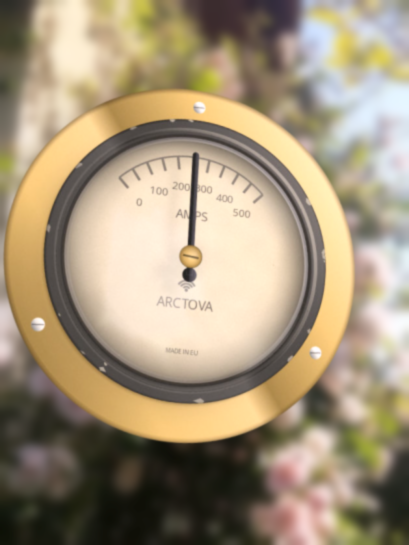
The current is {"value": 250, "unit": "A"}
